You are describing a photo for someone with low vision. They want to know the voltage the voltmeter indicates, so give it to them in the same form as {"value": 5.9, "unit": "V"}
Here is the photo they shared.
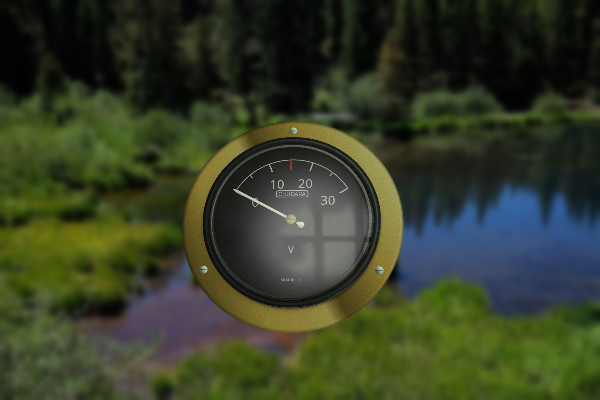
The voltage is {"value": 0, "unit": "V"}
